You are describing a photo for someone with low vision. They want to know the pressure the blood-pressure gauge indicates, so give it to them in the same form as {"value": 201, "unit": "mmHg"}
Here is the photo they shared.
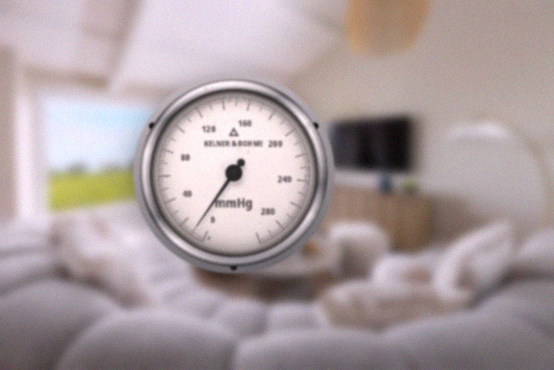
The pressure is {"value": 10, "unit": "mmHg"}
